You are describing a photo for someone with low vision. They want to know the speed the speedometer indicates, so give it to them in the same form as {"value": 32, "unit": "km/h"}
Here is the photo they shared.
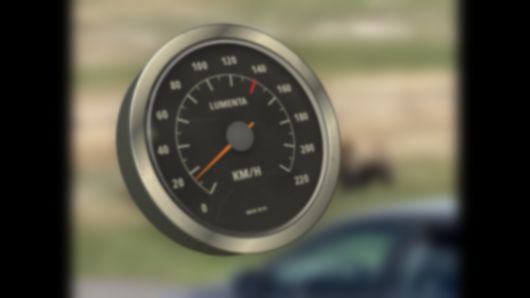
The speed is {"value": 15, "unit": "km/h"}
